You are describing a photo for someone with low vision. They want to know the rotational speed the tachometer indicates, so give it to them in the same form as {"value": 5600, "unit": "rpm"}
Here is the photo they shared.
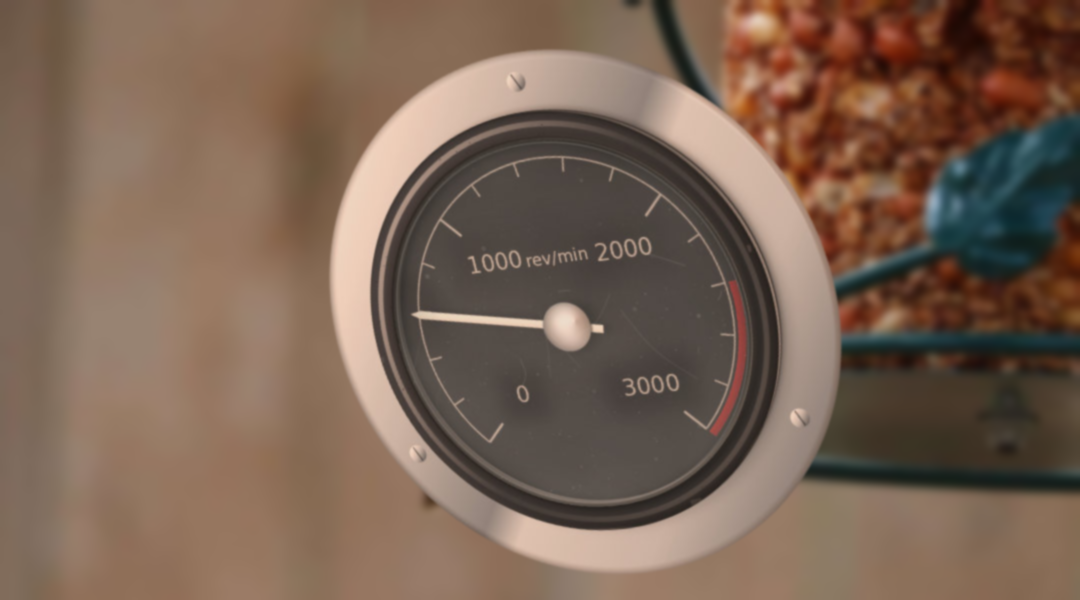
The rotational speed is {"value": 600, "unit": "rpm"}
